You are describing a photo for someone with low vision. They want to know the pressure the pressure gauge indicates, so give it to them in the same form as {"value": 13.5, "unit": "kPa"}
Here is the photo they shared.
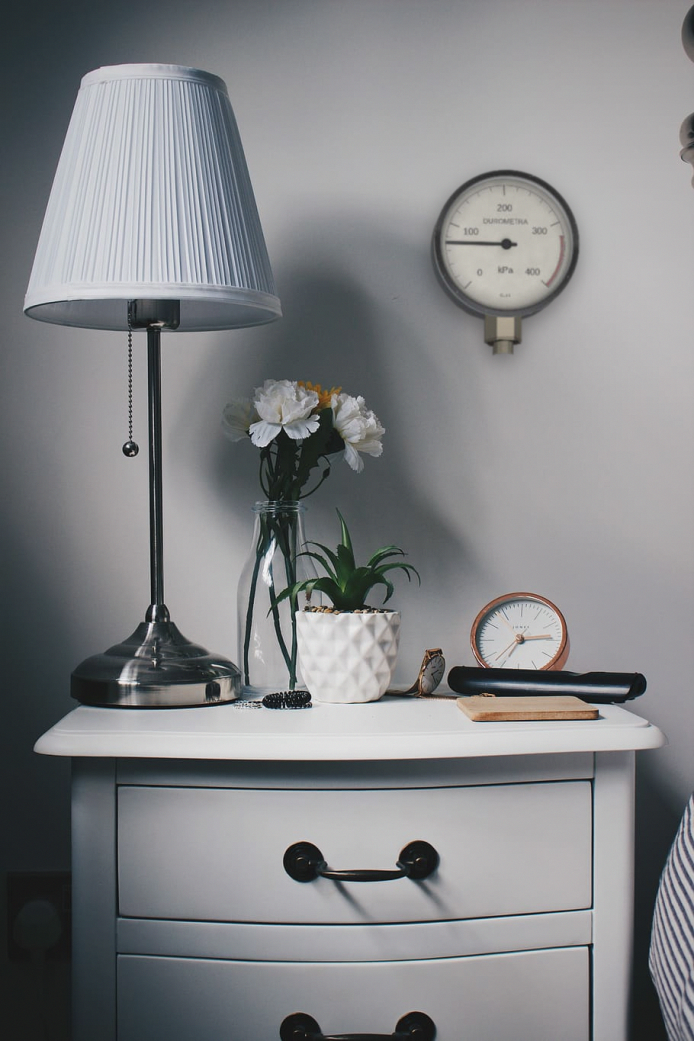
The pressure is {"value": 70, "unit": "kPa"}
